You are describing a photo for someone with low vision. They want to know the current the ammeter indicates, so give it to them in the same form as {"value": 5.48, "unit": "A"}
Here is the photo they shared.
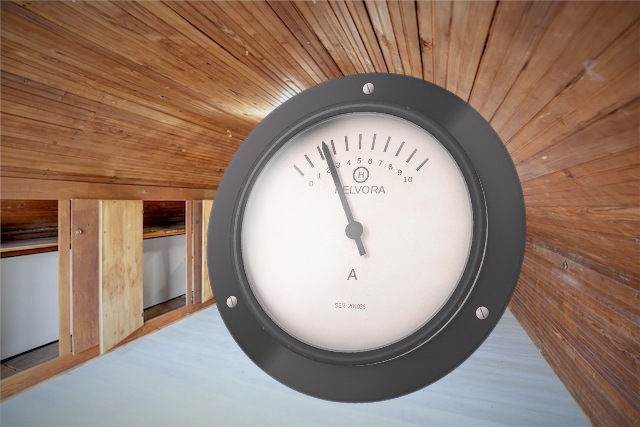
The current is {"value": 2.5, "unit": "A"}
